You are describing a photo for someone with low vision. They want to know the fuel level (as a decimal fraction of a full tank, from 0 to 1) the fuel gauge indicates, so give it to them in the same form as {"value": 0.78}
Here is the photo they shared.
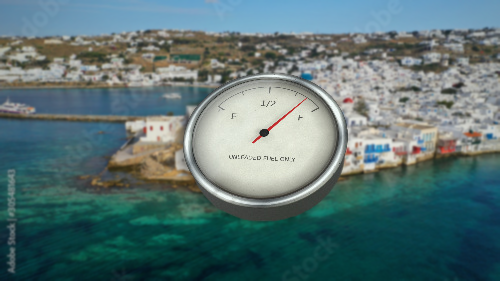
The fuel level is {"value": 0.875}
